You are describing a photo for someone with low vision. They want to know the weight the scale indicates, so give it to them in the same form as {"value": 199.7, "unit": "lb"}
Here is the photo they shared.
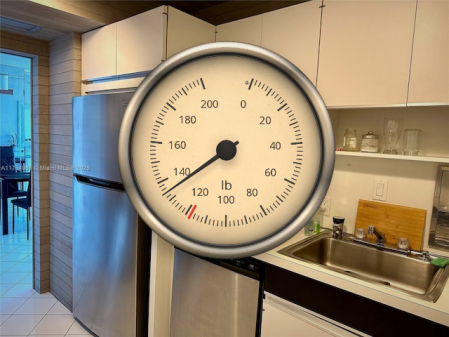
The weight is {"value": 134, "unit": "lb"}
